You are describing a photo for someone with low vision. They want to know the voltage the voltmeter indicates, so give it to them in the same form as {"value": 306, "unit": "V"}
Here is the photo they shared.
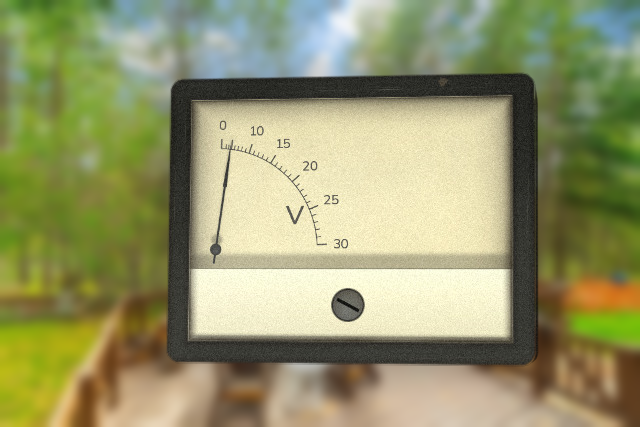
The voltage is {"value": 5, "unit": "V"}
